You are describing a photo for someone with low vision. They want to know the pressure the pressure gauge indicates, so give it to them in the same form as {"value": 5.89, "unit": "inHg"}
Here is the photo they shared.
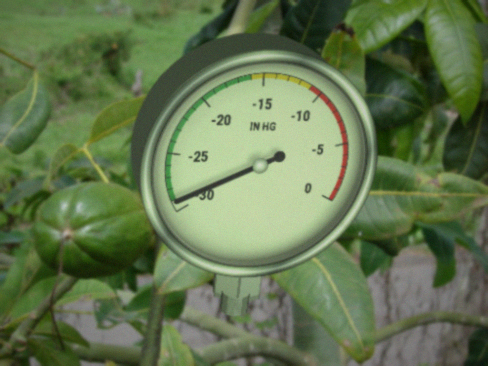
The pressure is {"value": -29, "unit": "inHg"}
